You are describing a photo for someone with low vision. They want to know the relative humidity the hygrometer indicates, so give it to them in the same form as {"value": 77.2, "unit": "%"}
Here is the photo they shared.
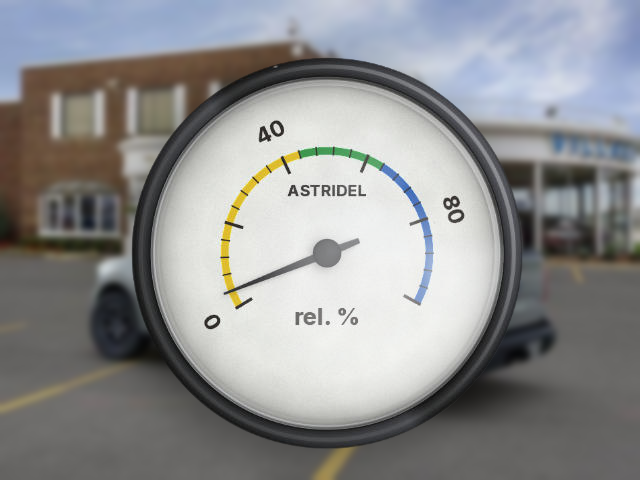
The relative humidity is {"value": 4, "unit": "%"}
